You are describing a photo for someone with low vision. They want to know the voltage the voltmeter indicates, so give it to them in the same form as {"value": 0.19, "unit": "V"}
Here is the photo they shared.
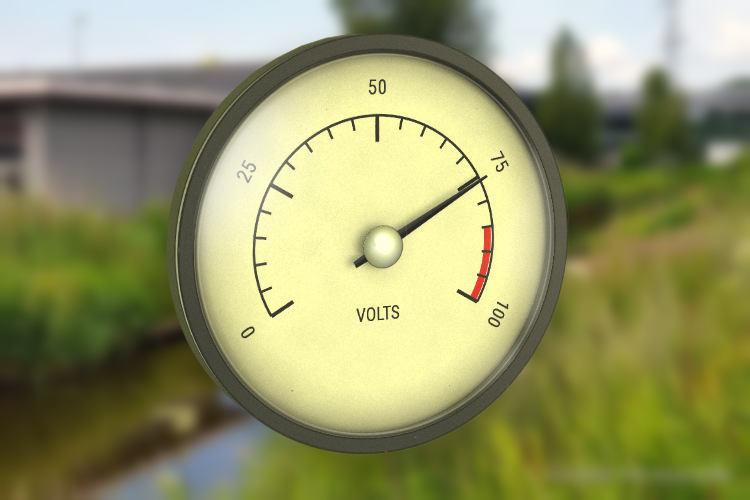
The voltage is {"value": 75, "unit": "V"}
